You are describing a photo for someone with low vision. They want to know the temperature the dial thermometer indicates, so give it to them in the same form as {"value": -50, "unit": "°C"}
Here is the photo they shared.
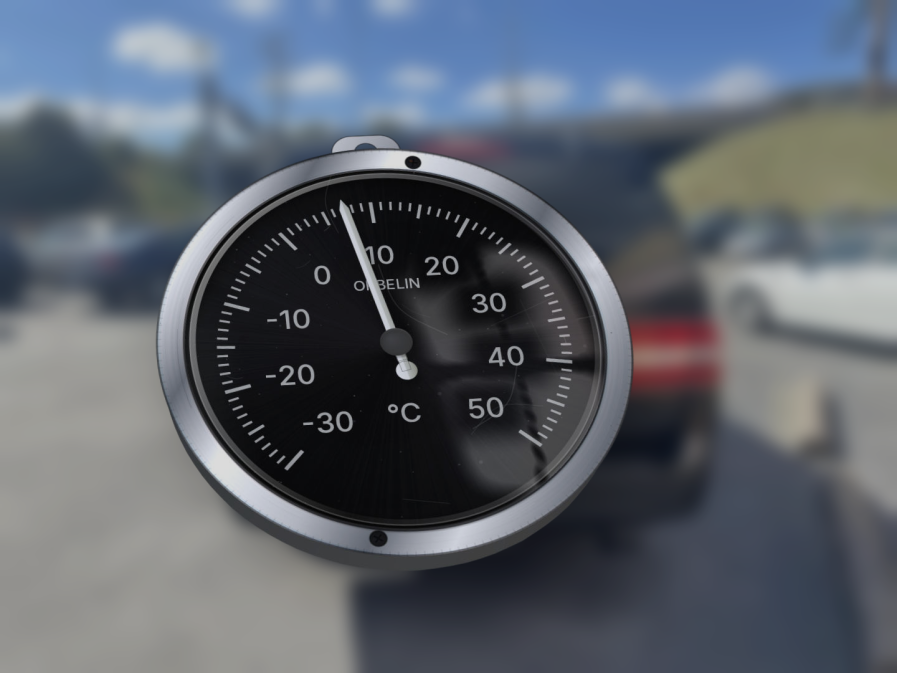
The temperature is {"value": 7, "unit": "°C"}
